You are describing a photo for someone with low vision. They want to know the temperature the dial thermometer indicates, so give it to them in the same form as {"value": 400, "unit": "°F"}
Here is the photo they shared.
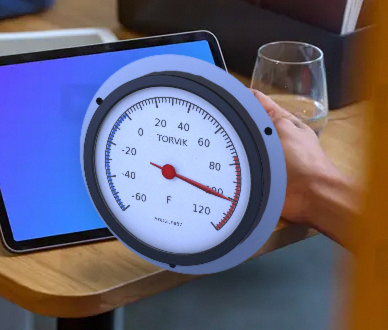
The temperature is {"value": 100, "unit": "°F"}
